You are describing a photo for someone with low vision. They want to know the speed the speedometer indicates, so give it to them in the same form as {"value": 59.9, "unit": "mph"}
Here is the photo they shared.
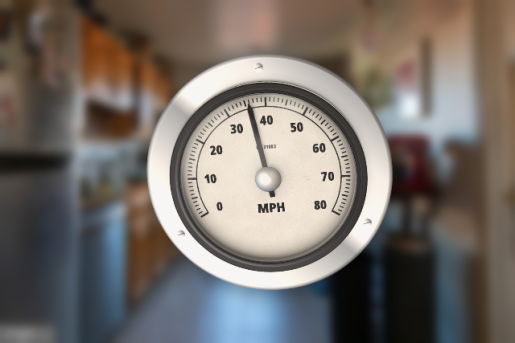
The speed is {"value": 36, "unit": "mph"}
